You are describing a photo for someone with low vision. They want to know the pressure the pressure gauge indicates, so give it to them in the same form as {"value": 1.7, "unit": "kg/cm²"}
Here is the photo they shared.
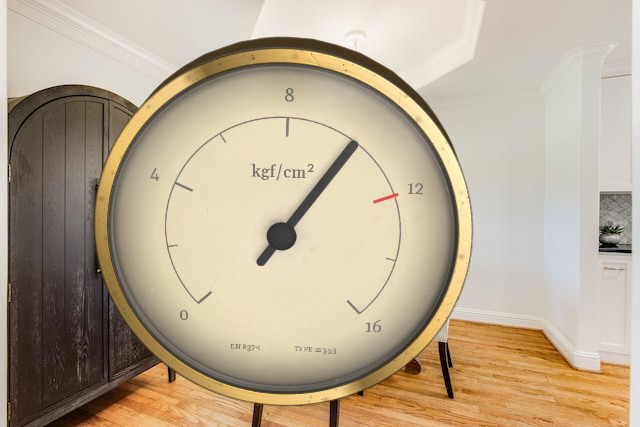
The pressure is {"value": 10, "unit": "kg/cm²"}
